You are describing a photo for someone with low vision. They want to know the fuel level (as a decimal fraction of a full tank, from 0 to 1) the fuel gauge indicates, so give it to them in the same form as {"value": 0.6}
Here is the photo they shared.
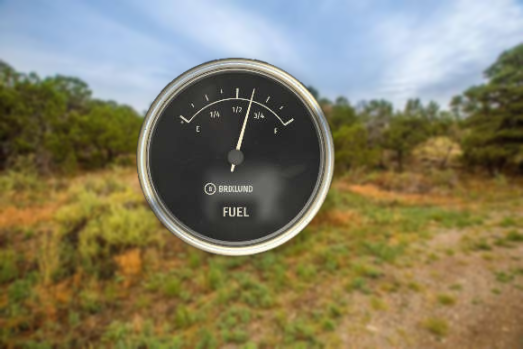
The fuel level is {"value": 0.625}
